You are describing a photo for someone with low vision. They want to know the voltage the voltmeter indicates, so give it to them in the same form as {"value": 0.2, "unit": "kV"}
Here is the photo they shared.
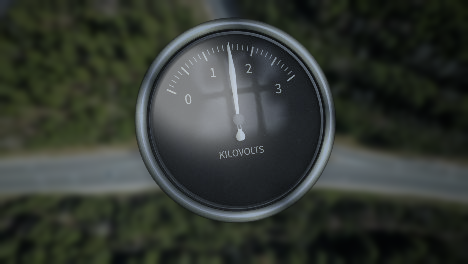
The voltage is {"value": 1.5, "unit": "kV"}
